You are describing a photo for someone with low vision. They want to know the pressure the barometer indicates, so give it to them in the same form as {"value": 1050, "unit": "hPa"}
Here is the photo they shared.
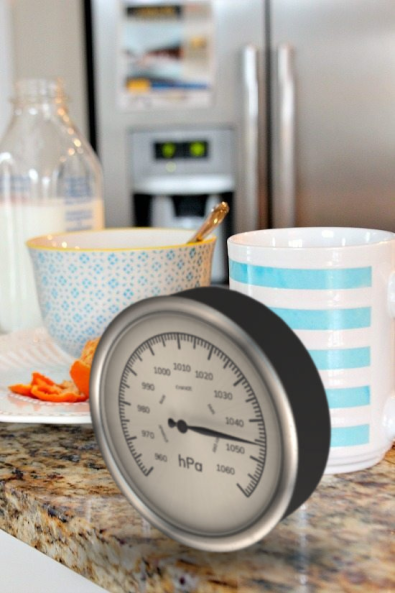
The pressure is {"value": 1045, "unit": "hPa"}
